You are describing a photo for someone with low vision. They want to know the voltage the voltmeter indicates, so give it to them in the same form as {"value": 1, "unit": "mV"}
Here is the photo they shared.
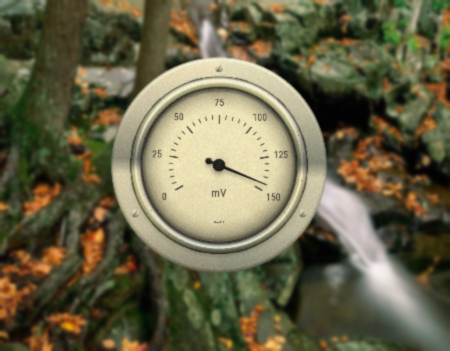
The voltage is {"value": 145, "unit": "mV"}
